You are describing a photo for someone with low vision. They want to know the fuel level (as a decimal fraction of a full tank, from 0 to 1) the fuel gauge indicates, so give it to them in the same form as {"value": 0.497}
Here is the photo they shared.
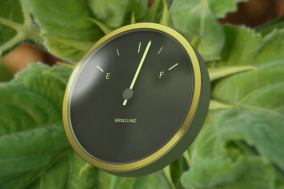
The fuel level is {"value": 0.625}
